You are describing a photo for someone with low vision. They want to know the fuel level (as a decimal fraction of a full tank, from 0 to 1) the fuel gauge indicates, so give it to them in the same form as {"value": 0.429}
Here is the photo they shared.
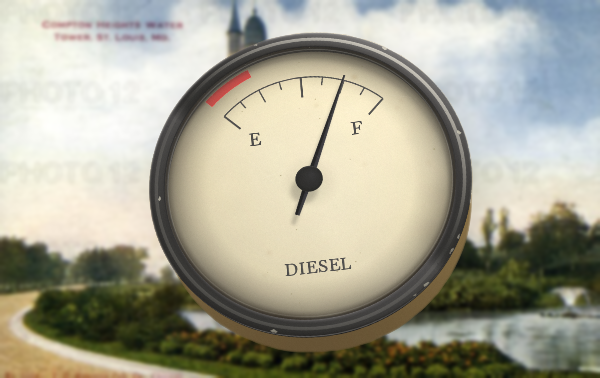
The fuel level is {"value": 0.75}
